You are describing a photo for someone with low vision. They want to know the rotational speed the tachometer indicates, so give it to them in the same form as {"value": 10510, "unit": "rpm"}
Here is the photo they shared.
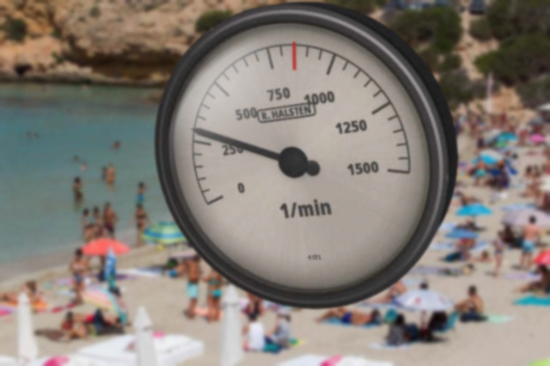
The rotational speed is {"value": 300, "unit": "rpm"}
